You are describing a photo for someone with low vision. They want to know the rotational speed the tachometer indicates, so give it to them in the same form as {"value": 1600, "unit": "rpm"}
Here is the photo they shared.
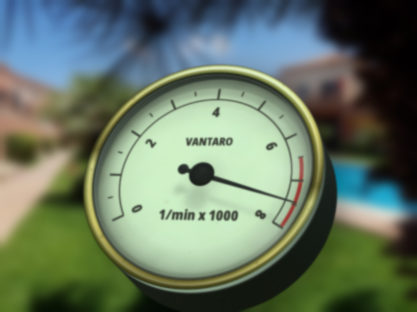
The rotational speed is {"value": 7500, "unit": "rpm"}
